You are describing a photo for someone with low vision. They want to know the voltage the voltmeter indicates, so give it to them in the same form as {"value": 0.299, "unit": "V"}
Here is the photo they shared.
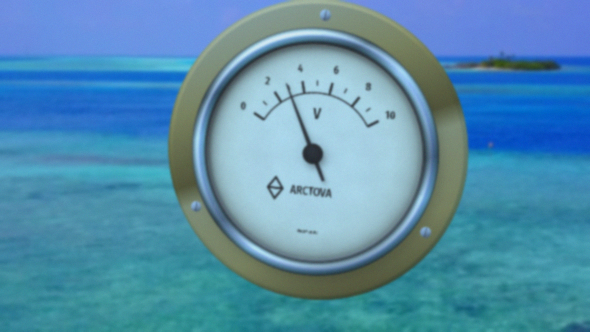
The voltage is {"value": 3, "unit": "V"}
